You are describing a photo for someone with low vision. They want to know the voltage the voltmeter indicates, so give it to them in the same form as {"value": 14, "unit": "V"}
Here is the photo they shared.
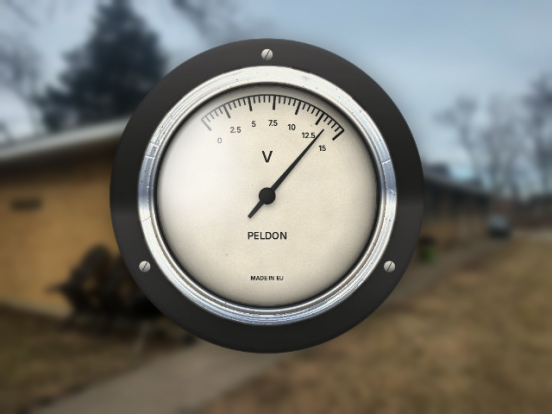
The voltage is {"value": 13.5, "unit": "V"}
